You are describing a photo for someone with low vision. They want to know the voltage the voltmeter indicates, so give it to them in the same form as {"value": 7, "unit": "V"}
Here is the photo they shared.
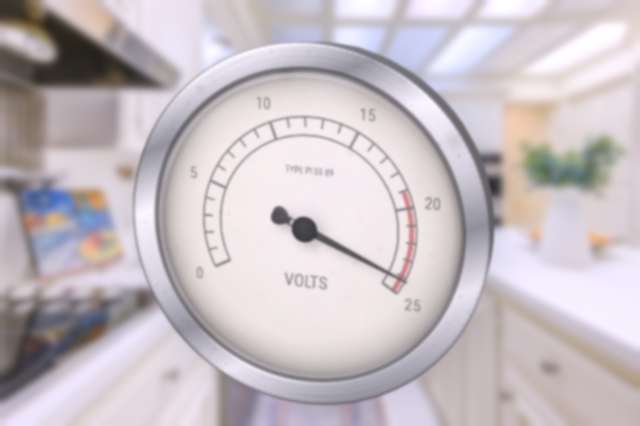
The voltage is {"value": 24, "unit": "V"}
